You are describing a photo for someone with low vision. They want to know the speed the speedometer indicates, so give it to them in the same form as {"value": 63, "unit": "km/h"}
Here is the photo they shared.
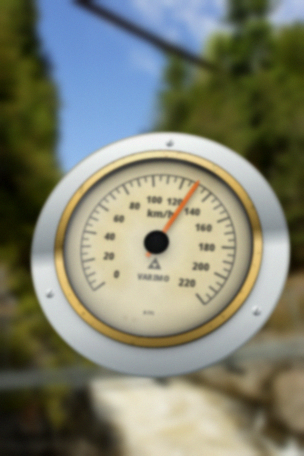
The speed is {"value": 130, "unit": "km/h"}
